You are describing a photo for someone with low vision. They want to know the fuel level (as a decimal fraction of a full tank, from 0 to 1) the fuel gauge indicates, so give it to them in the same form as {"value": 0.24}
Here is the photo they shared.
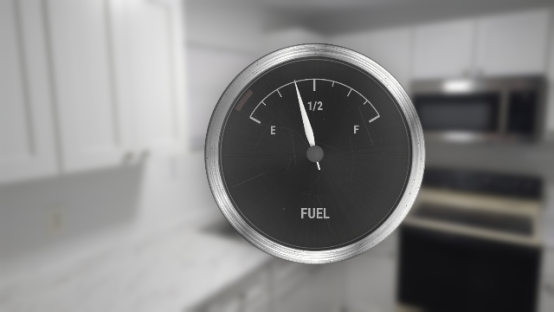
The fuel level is {"value": 0.375}
